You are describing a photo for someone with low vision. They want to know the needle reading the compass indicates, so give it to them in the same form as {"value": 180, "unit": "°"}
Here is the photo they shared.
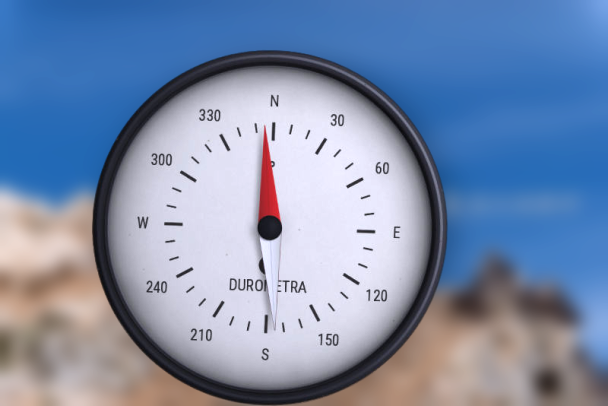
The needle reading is {"value": 355, "unit": "°"}
